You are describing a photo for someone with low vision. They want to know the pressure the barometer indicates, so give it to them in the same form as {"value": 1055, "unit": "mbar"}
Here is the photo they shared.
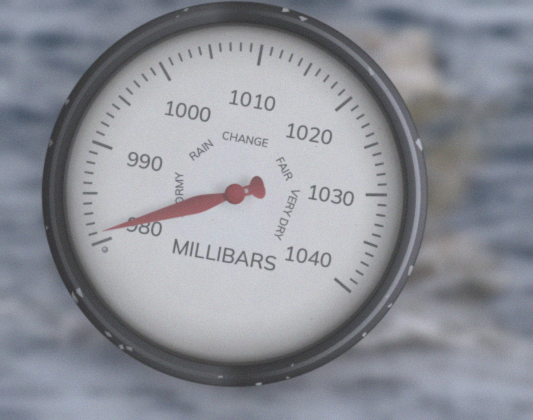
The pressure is {"value": 981, "unit": "mbar"}
